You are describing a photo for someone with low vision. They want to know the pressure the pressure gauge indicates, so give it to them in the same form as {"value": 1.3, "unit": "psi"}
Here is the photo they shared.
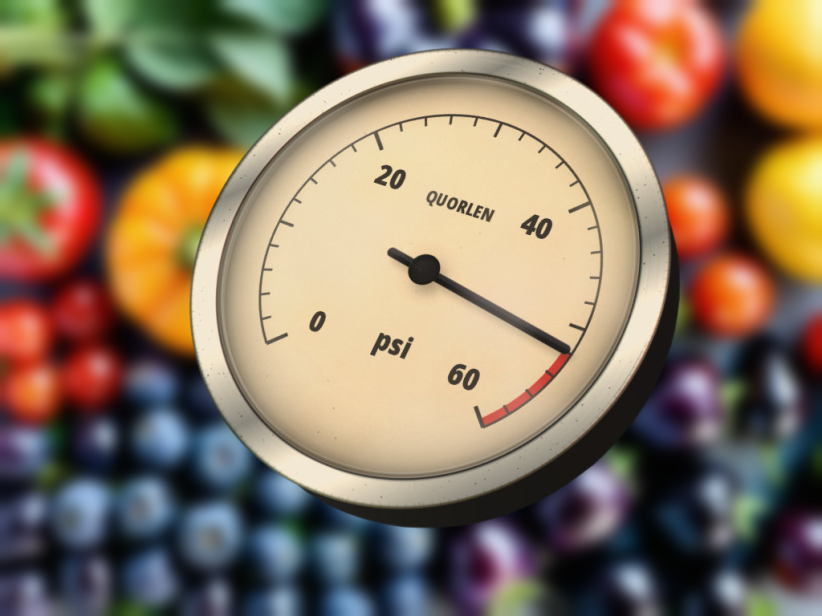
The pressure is {"value": 52, "unit": "psi"}
